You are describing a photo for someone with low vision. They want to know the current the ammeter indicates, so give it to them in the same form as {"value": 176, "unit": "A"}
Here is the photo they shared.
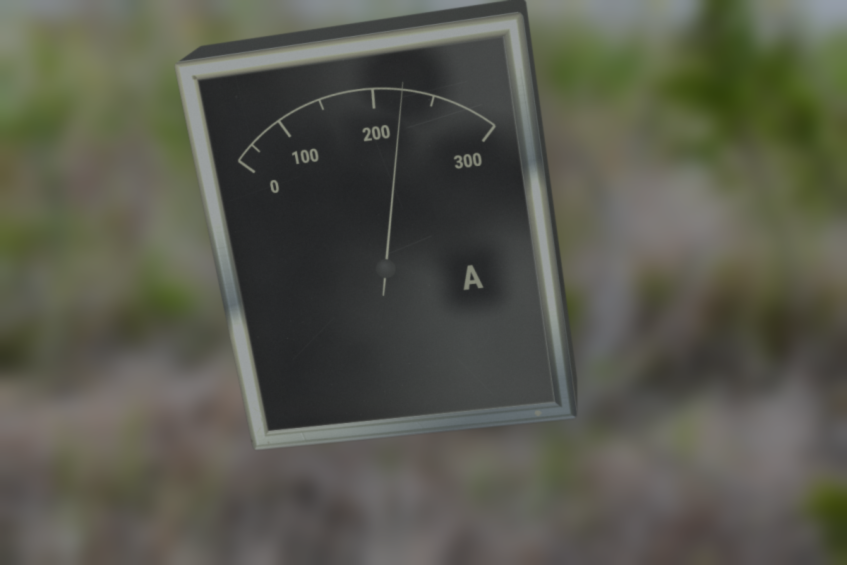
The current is {"value": 225, "unit": "A"}
